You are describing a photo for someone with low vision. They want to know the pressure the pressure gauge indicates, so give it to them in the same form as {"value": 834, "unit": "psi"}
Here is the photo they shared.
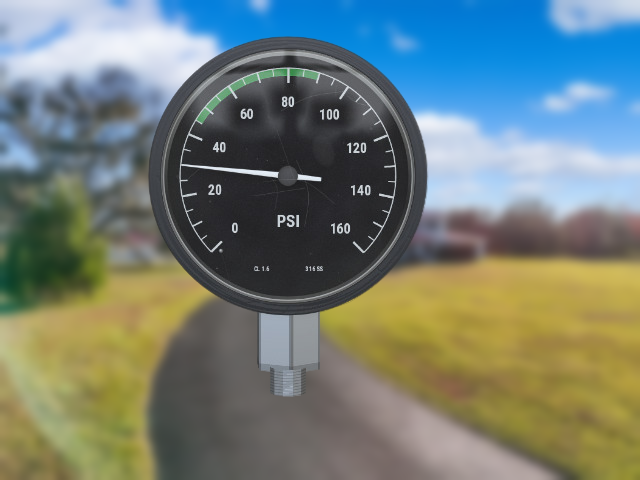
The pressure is {"value": 30, "unit": "psi"}
